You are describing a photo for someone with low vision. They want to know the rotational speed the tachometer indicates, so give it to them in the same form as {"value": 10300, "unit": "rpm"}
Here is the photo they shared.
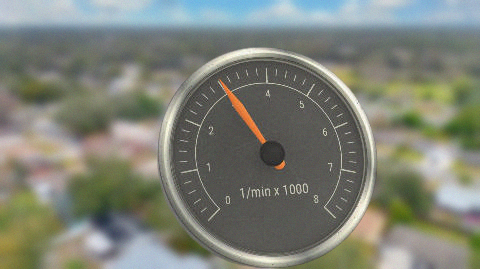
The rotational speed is {"value": 3000, "unit": "rpm"}
